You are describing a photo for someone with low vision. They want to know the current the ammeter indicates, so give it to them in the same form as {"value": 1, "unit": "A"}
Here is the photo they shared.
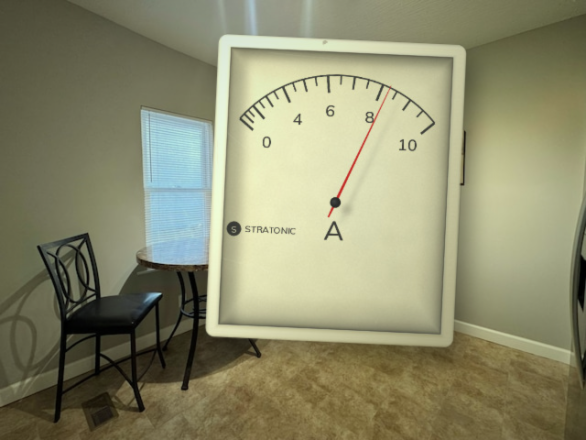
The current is {"value": 8.25, "unit": "A"}
